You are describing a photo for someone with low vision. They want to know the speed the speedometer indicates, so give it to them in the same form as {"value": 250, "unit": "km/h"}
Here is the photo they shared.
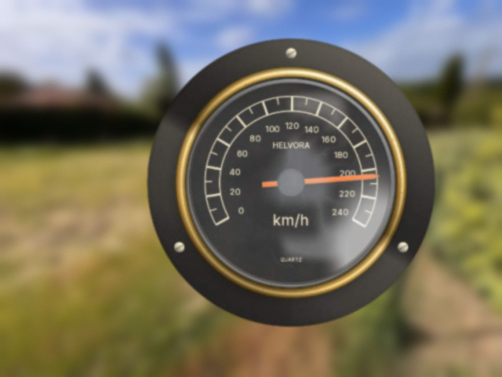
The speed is {"value": 205, "unit": "km/h"}
